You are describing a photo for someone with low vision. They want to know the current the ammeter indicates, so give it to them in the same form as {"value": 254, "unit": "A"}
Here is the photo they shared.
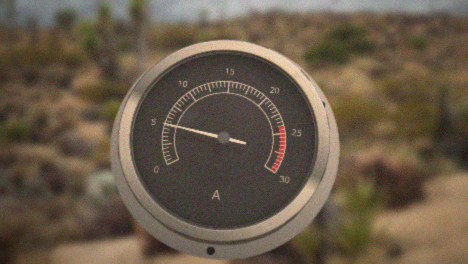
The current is {"value": 5, "unit": "A"}
